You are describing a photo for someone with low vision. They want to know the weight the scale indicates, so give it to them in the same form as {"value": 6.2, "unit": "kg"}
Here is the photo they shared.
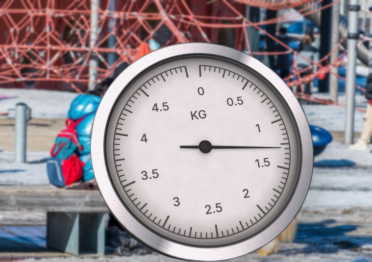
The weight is {"value": 1.3, "unit": "kg"}
